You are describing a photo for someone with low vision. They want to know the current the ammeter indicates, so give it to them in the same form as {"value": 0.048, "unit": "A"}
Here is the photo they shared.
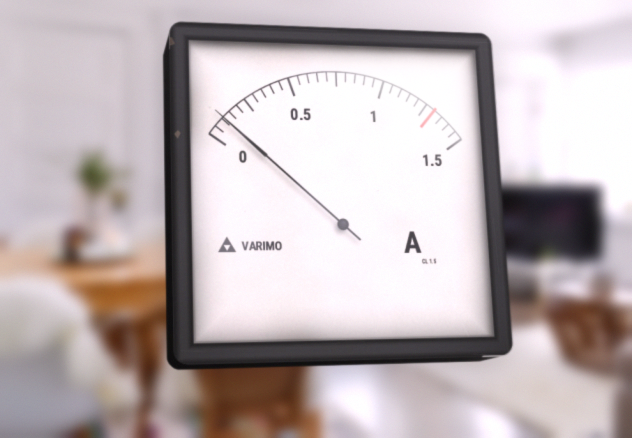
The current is {"value": 0.1, "unit": "A"}
